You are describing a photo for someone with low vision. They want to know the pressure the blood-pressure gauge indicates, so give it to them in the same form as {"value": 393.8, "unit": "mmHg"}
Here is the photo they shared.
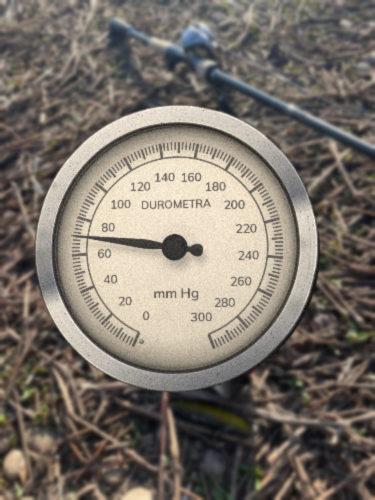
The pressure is {"value": 70, "unit": "mmHg"}
